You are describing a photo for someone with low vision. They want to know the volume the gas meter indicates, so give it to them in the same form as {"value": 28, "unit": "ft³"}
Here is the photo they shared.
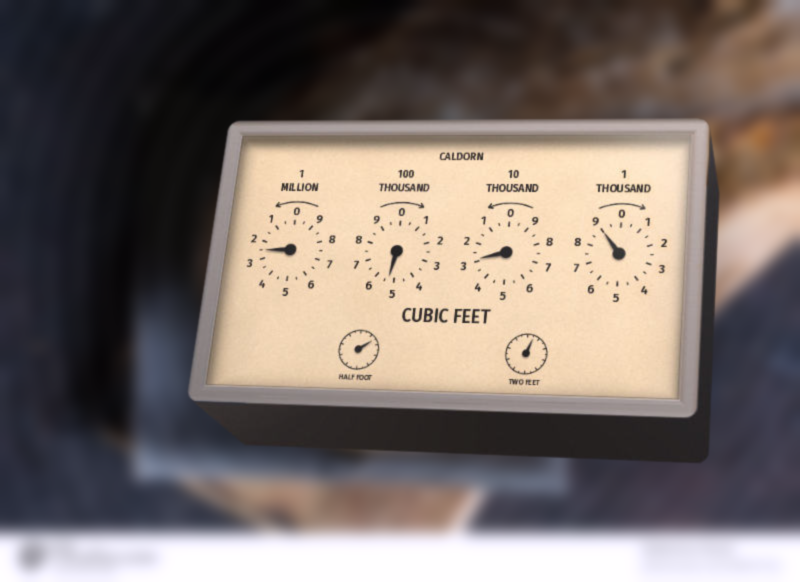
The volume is {"value": 252900, "unit": "ft³"}
